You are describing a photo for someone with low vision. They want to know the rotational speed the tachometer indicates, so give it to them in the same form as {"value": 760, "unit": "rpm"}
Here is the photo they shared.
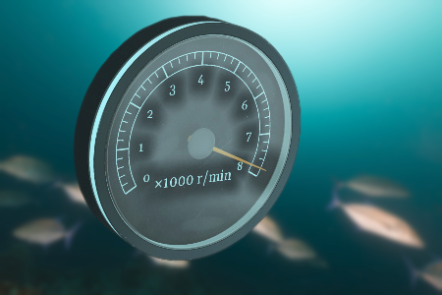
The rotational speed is {"value": 7800, "unit": "rpm"}
